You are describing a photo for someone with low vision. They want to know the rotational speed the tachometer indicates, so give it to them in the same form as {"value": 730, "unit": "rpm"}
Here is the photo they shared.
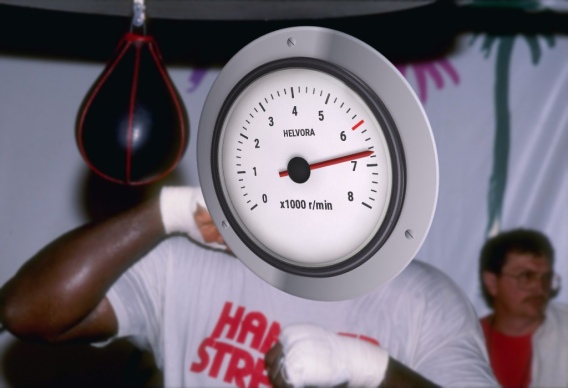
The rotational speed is {"value": 6700, "unit": "rpm"}
